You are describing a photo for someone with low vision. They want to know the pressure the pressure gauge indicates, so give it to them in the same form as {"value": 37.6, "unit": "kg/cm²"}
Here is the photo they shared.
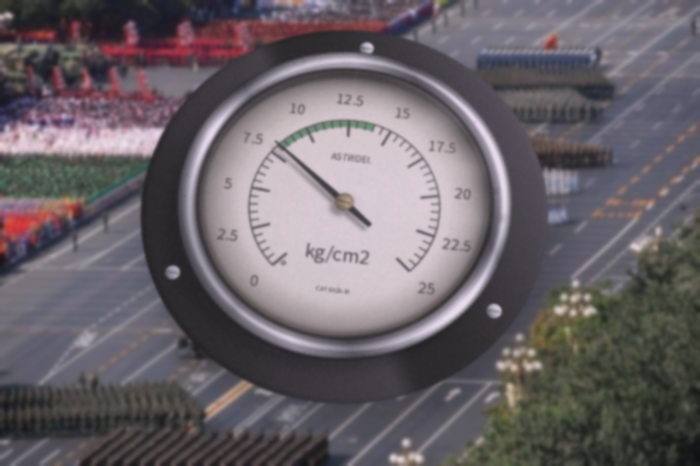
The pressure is {"value": 8, "unit": "kg/cm²"}
